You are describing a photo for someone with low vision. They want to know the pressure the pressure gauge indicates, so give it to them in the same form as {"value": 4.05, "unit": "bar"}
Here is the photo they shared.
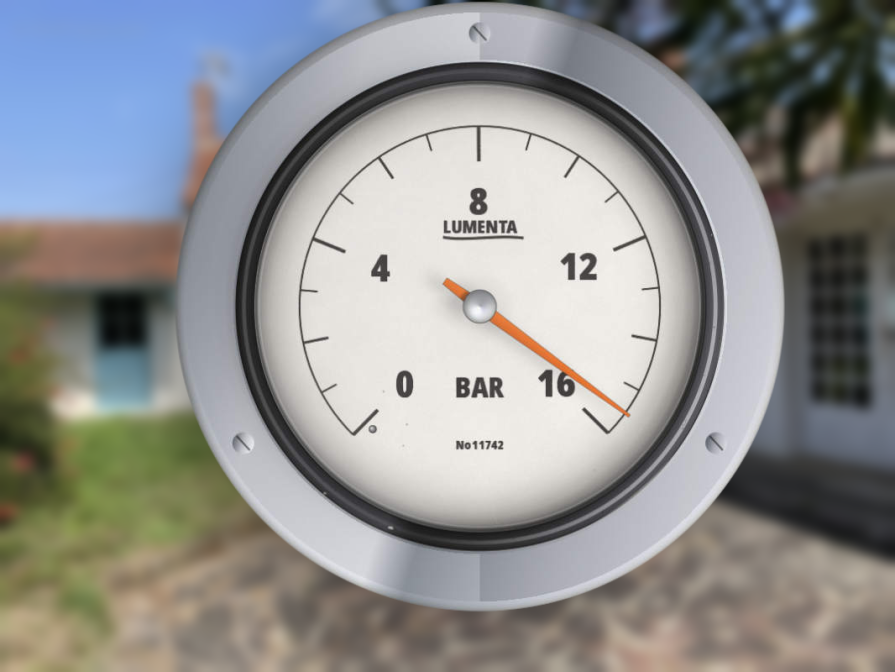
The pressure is {"value": 15.5, "unit": "bar"}
